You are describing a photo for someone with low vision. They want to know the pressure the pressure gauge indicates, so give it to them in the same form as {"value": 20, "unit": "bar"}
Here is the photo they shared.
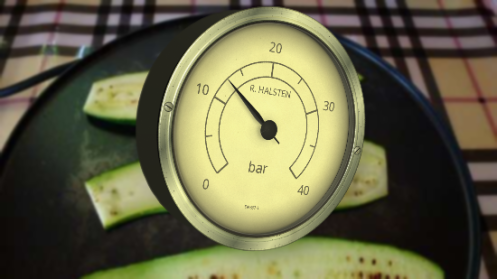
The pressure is {"value": 12.5, "unit": "bar"}
